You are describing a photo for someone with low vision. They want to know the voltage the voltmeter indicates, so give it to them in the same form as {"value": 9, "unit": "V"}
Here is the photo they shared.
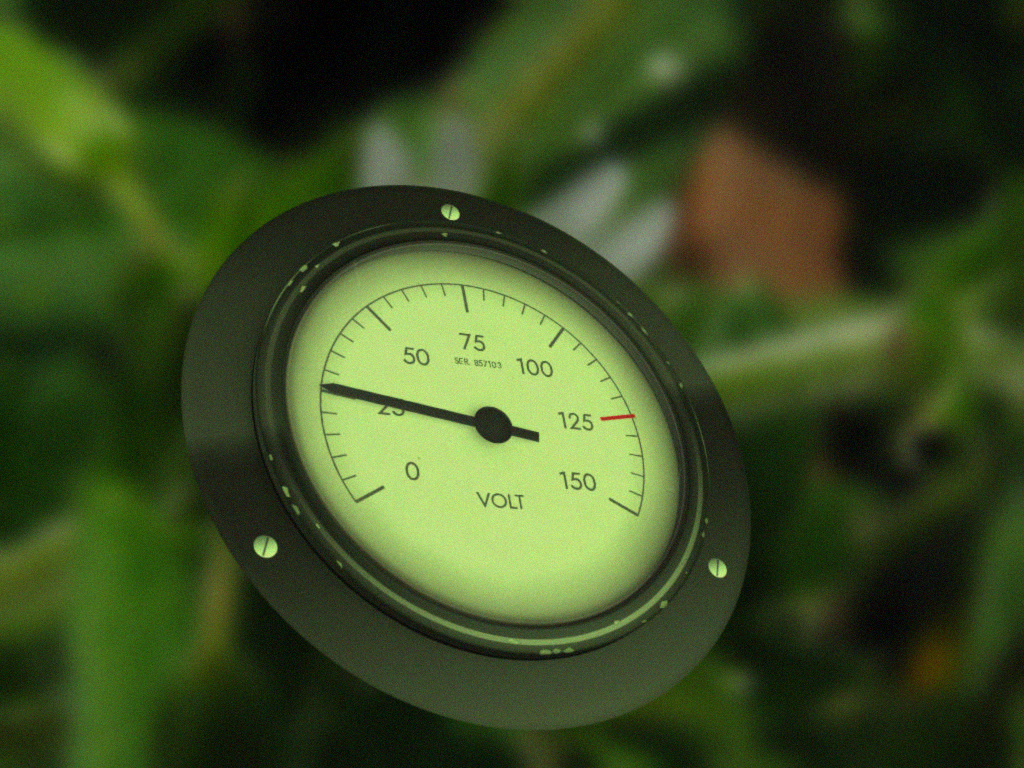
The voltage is {"value": 25, "unit": "V"}
